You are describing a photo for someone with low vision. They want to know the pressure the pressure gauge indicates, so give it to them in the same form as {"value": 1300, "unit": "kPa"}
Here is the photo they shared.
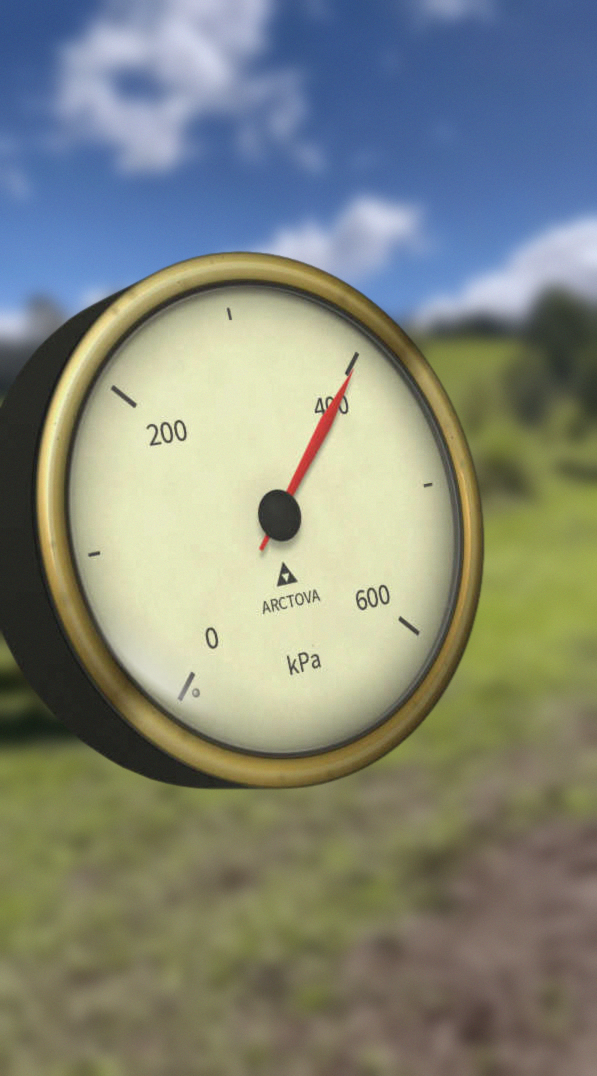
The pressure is {"value": 400, "unit": "kPa"}
